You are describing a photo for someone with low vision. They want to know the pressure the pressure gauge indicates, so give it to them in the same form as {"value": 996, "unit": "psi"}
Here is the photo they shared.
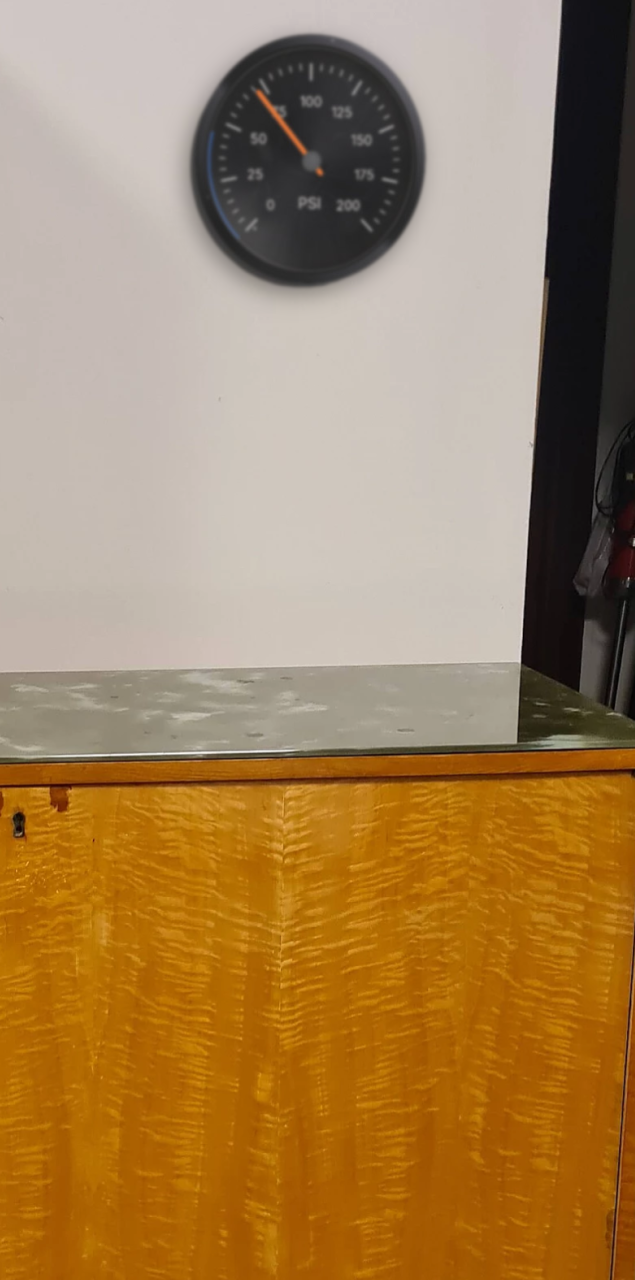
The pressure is {"value": 70, "unit": "psi"}
